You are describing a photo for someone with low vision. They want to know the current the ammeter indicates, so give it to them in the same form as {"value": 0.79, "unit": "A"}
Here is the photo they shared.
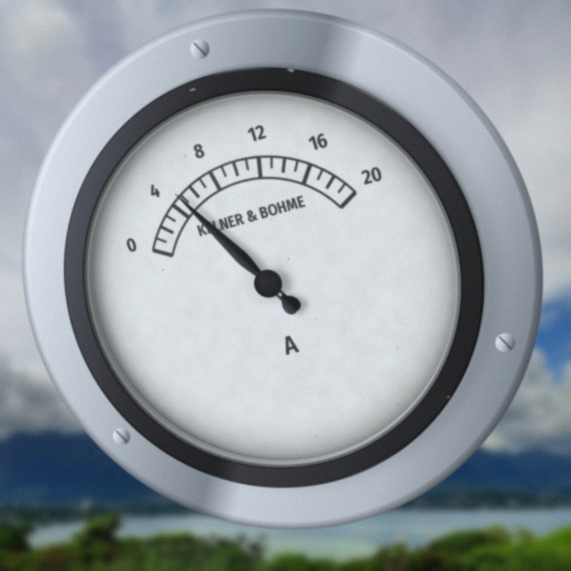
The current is {"value": 5, "unit": "A"}
